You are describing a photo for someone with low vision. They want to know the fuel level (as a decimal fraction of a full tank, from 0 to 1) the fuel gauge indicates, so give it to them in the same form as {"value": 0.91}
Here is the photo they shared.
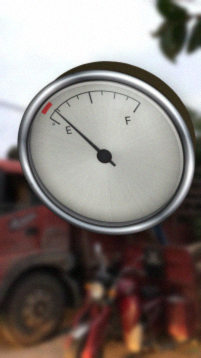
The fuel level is {"value": 0.125}
